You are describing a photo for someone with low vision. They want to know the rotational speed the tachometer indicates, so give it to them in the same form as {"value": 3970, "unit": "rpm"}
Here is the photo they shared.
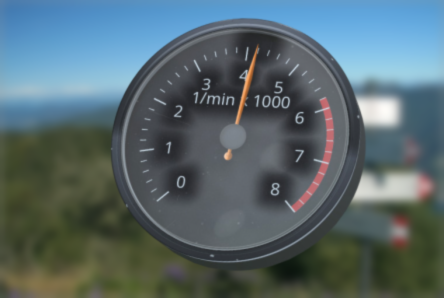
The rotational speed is {"value": 4200, "unit": "rpm"}
